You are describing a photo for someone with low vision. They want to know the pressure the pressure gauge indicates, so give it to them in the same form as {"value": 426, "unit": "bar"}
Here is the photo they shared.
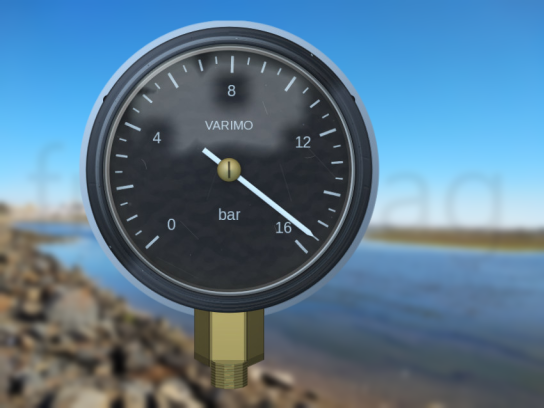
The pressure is {"value": 15.5, "unit": "bar"}
